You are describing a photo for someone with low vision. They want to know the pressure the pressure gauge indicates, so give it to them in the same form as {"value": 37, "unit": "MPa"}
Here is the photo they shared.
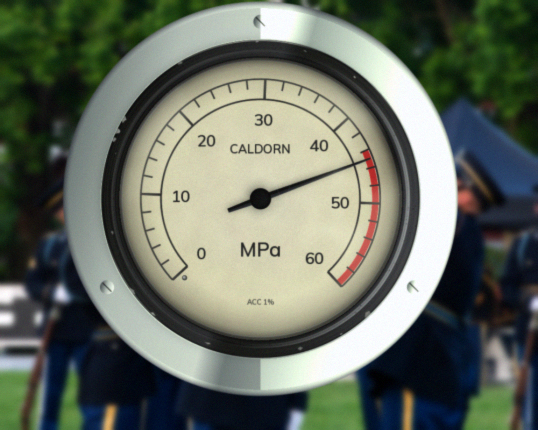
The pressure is {"value": 45, "unit": "MPa"}
